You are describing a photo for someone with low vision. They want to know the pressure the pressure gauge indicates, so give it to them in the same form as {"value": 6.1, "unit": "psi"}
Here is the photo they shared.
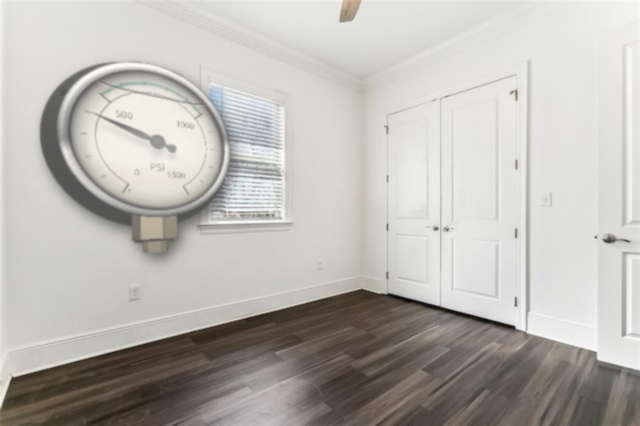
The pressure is {"value": 400, "unit": "psi"}
